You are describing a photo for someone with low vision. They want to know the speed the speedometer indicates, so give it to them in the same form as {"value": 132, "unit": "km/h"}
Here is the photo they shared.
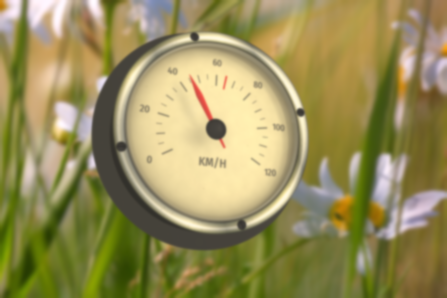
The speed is {"value": 45, "unit": "km/h"}
